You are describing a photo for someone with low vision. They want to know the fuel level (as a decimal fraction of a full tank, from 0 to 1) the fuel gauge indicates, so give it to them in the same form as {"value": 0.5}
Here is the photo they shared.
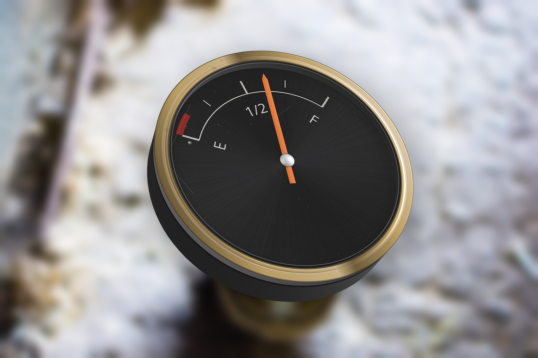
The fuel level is {"value": 0.625}
